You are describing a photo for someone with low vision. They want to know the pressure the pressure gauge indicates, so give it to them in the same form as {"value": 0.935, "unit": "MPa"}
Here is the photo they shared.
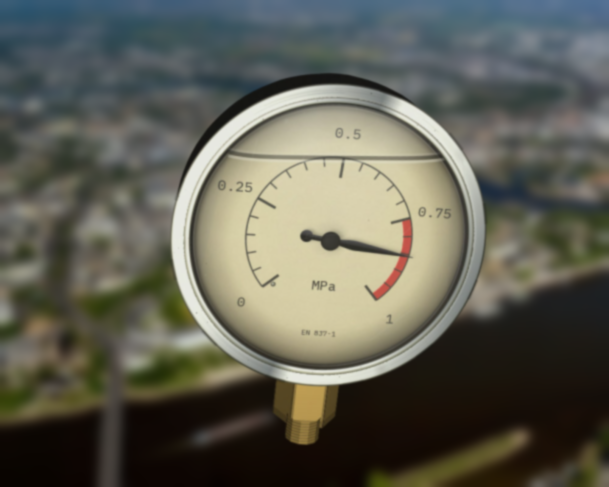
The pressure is {"value": 0.85, "unit": "MPa"}
